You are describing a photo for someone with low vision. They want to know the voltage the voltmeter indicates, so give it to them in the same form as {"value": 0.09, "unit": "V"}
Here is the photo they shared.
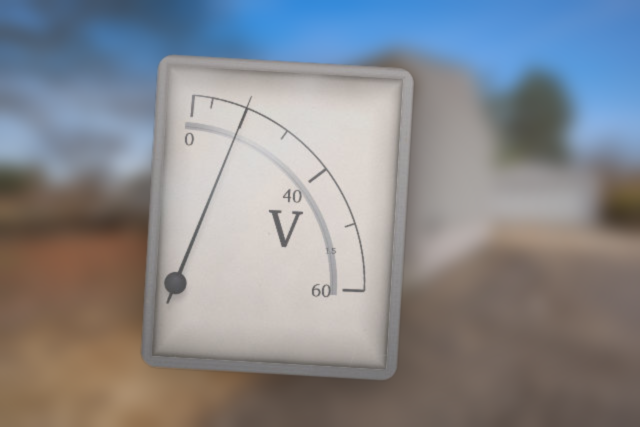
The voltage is {"value": 20, "unit": "V"}
